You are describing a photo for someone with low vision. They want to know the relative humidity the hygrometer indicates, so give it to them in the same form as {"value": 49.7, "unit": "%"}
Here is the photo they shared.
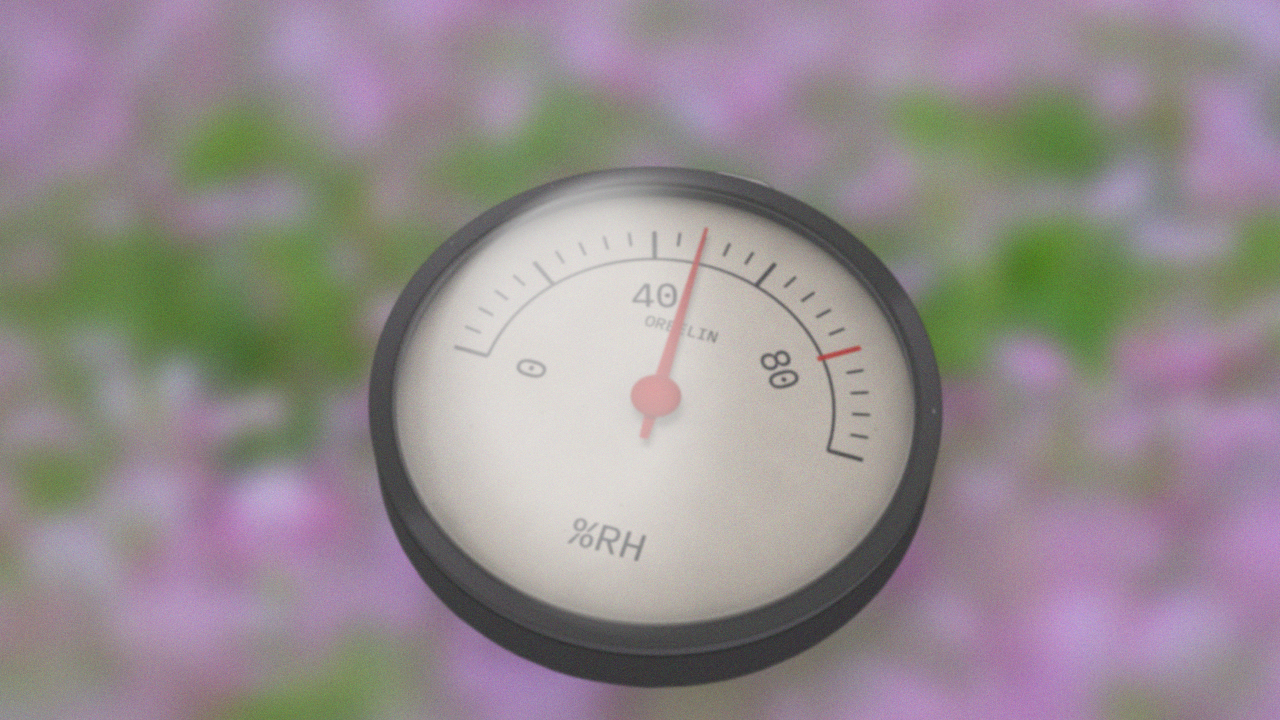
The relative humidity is {"value": 48, "unit": "%"}
